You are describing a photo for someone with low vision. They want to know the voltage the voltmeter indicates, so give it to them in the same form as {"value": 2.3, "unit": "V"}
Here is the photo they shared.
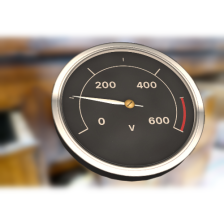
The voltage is {"value": 100, "unit": "V"}
